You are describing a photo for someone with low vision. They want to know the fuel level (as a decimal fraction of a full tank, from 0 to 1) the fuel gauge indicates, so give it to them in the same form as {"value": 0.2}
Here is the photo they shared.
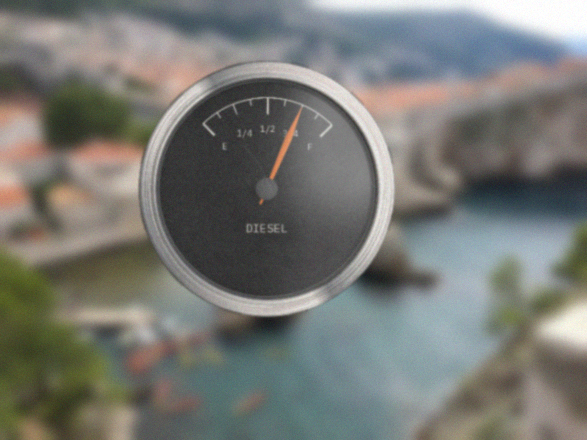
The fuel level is {"value": 0.75}
